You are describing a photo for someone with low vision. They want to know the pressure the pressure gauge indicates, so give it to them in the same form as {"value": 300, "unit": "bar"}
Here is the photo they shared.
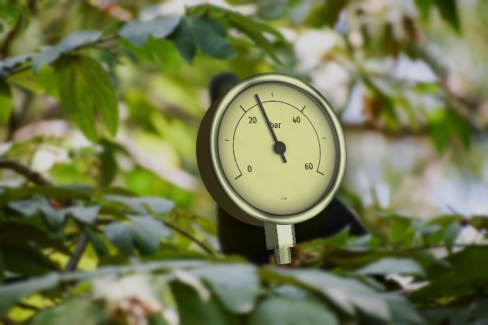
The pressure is {"value": 25, "unit": "bar"}
